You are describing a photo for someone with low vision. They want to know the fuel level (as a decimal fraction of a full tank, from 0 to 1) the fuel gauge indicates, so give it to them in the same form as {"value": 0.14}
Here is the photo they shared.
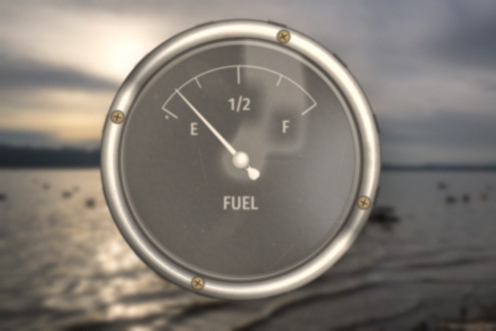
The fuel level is {"value": 0.125}
